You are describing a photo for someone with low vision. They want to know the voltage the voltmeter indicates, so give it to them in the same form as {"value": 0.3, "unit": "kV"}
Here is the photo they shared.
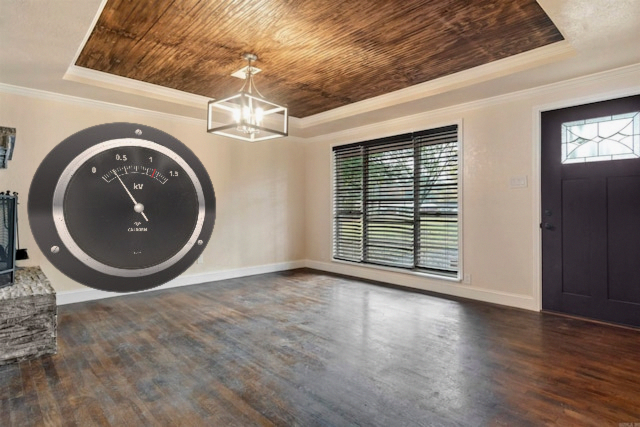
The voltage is {"value": 0.25, "unit": "kV"}
